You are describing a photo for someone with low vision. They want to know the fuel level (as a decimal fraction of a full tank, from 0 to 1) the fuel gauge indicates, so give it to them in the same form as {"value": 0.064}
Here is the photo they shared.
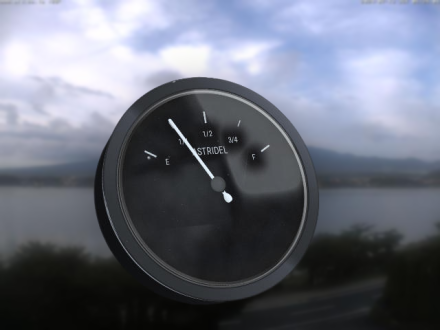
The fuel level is {"value": 0.25}
